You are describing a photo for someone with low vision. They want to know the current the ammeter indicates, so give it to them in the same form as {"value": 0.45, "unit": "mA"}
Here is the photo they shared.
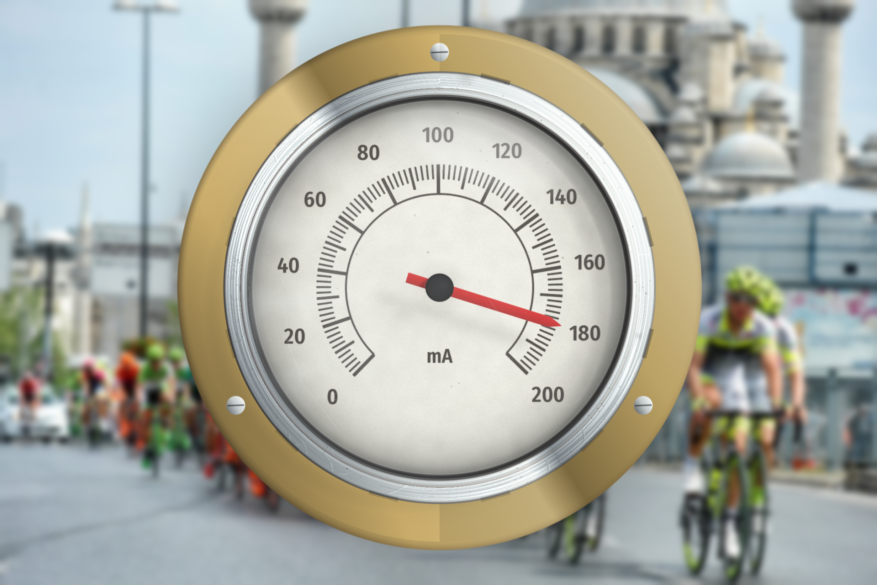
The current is {"value": 180, "unit": "mA"}
